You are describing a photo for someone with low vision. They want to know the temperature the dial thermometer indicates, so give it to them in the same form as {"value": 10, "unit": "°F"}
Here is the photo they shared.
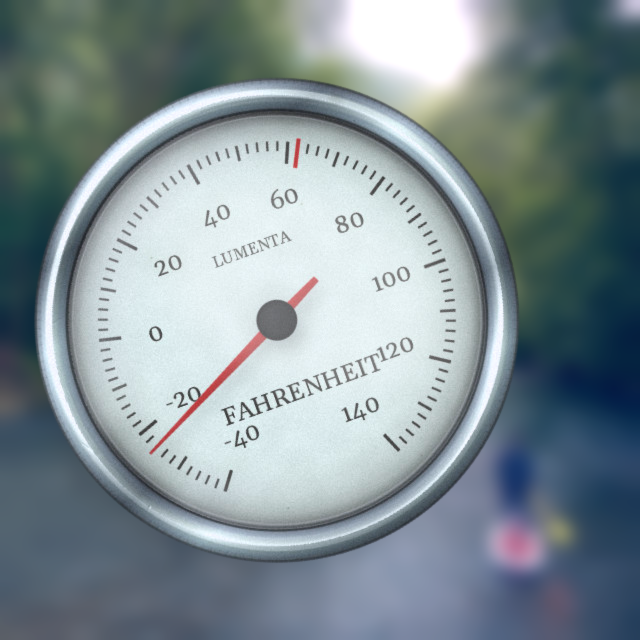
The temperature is {"value": -24, "unit": "°F"}
